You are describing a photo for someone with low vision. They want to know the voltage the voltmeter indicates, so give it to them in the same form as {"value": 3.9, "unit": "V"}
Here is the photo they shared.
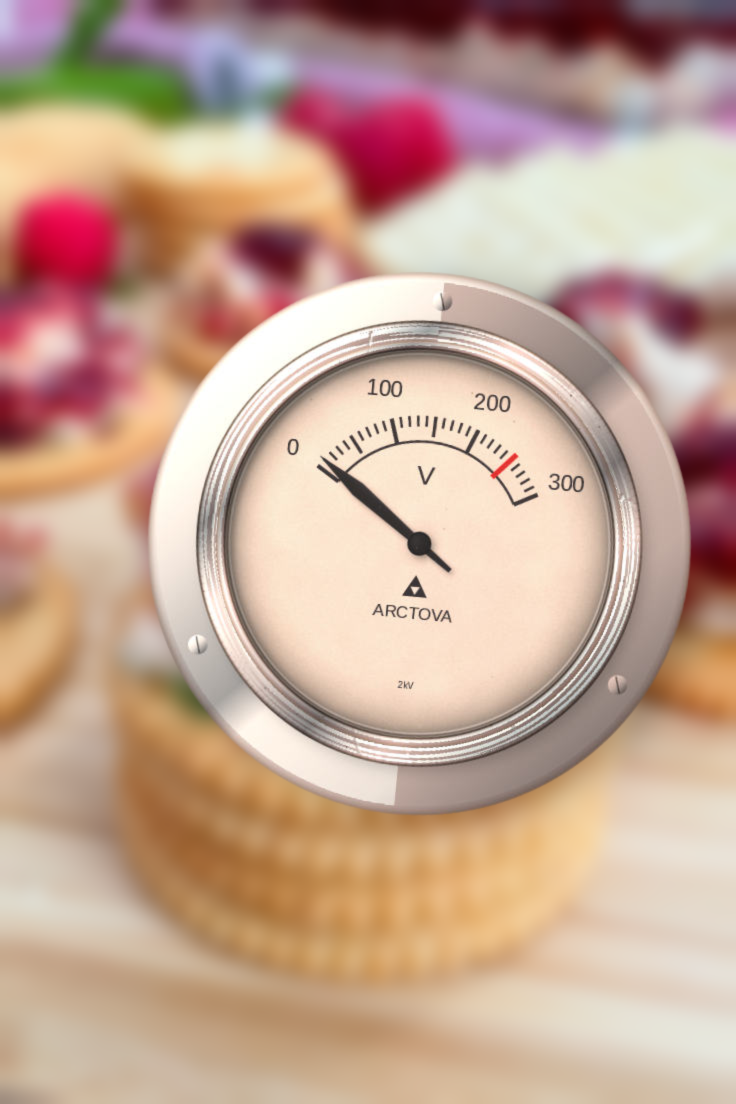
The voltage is {"value": 10, "unit": "V"}
